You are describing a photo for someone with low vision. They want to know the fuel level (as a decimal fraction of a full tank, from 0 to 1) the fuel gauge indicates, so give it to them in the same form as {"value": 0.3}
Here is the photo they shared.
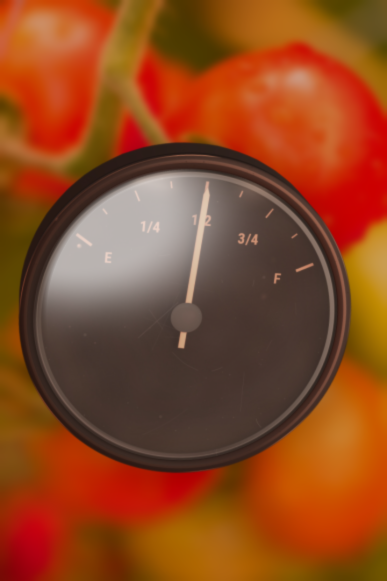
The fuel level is {"value": 0.5}
